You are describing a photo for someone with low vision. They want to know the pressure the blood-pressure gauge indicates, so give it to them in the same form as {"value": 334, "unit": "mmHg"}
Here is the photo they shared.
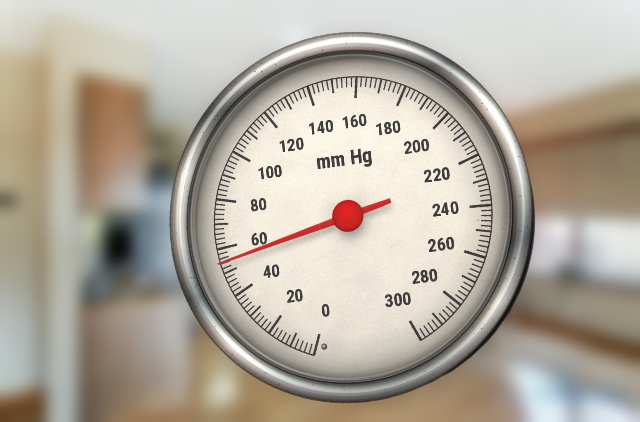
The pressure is {"value": 54, "unit": "mmHg"}
